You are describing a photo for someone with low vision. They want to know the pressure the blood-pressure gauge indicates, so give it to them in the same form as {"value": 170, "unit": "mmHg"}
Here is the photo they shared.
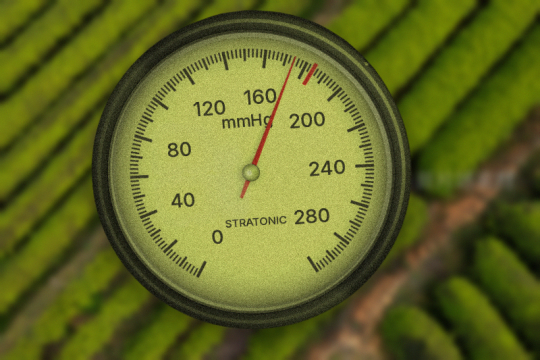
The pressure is {"value": 174, "unit": "mmHg"}
